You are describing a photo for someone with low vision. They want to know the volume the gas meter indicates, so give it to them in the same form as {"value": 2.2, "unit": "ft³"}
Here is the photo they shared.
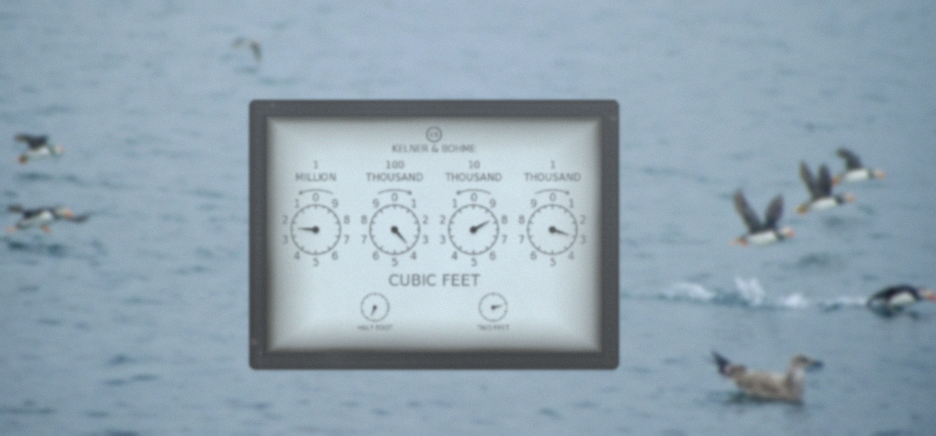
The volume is {"value": 238300, "unit": "ft³"}
